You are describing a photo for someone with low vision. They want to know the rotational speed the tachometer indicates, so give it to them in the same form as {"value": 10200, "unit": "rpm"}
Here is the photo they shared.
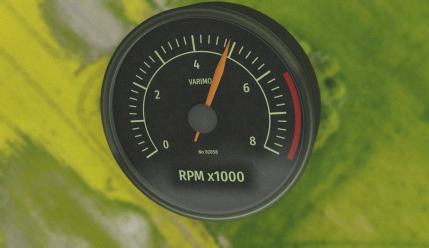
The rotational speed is {"value": 4900, "unit": "rpm"}
